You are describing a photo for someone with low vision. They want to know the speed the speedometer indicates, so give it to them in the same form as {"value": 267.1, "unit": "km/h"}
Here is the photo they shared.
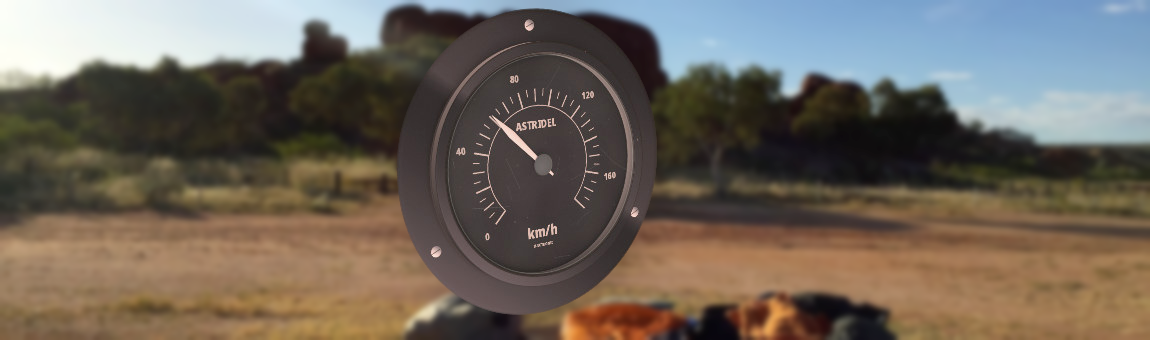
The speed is {"value": 60, "unit": "km/h"}
